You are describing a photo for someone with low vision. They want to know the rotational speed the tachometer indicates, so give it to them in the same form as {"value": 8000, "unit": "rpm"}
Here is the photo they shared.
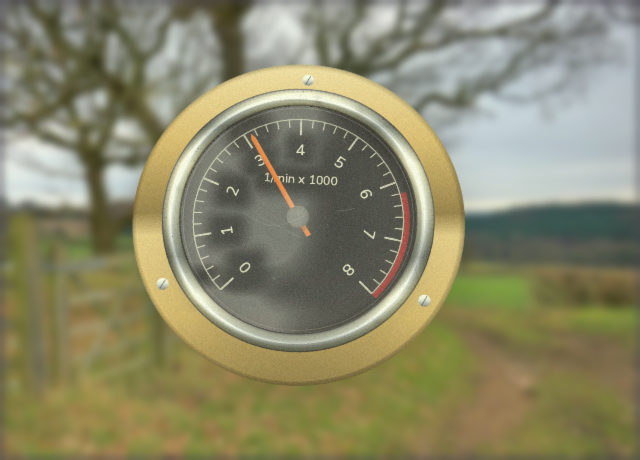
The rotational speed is {"value": 3100, "unit": "rpm"}
